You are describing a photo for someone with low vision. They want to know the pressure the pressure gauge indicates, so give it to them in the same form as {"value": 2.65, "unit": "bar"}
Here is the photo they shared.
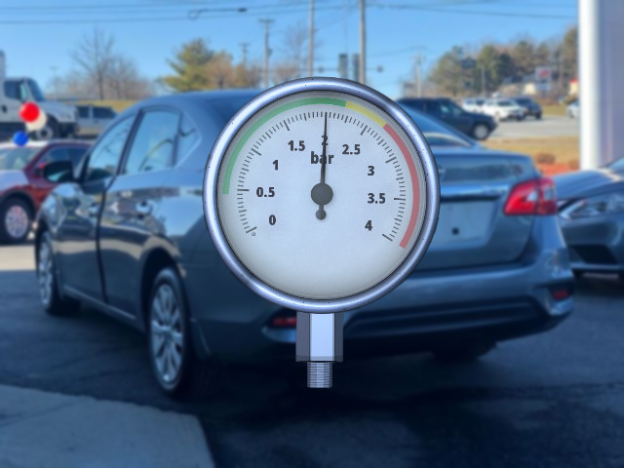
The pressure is {"value": 2, "unit": "bar"}
